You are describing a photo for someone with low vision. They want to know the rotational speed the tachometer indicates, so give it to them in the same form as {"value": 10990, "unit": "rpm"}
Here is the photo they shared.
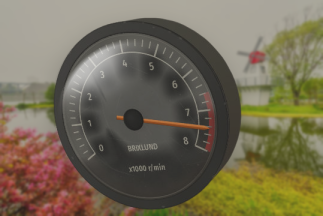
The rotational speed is {"value": 7400, "unit": "rpm"}
